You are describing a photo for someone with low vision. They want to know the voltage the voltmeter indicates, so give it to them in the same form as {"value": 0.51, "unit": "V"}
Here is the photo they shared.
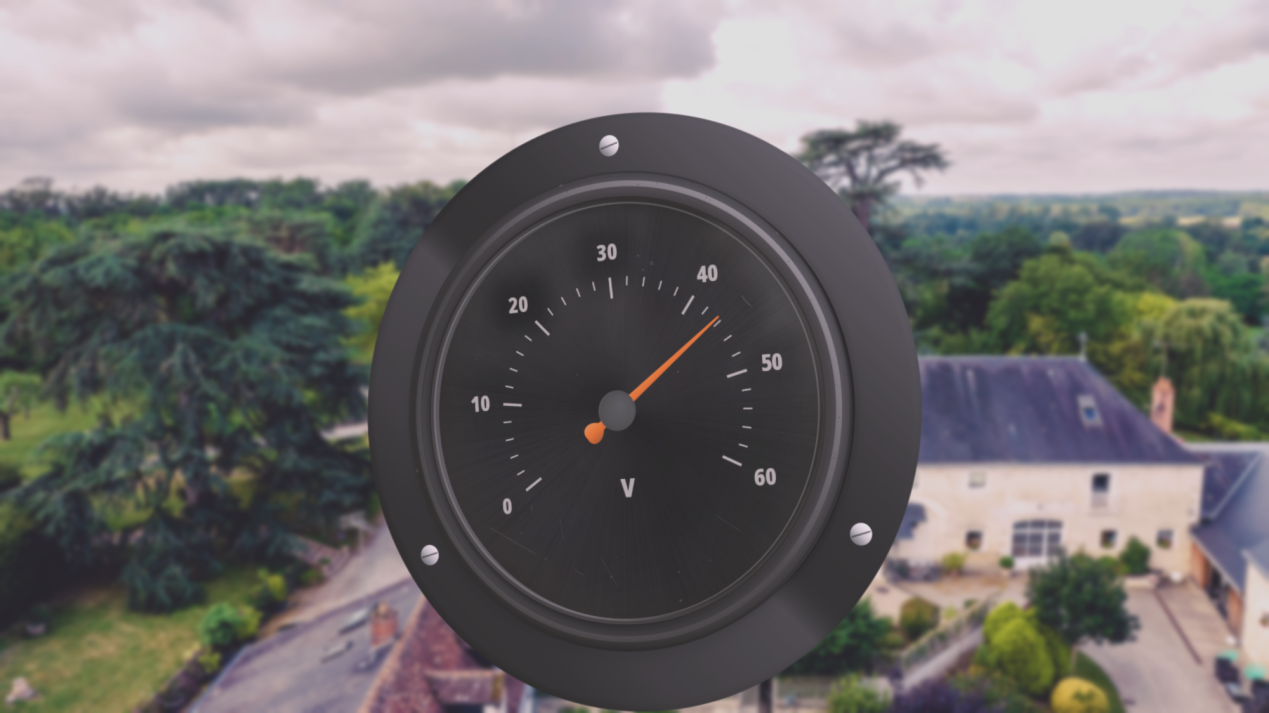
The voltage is {"value": 44, "unit": "V"}
